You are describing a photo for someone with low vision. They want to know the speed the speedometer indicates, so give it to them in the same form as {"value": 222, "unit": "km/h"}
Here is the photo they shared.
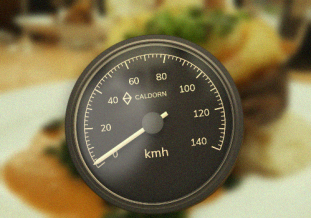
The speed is {"value": 2, "unit": "km/h"}
